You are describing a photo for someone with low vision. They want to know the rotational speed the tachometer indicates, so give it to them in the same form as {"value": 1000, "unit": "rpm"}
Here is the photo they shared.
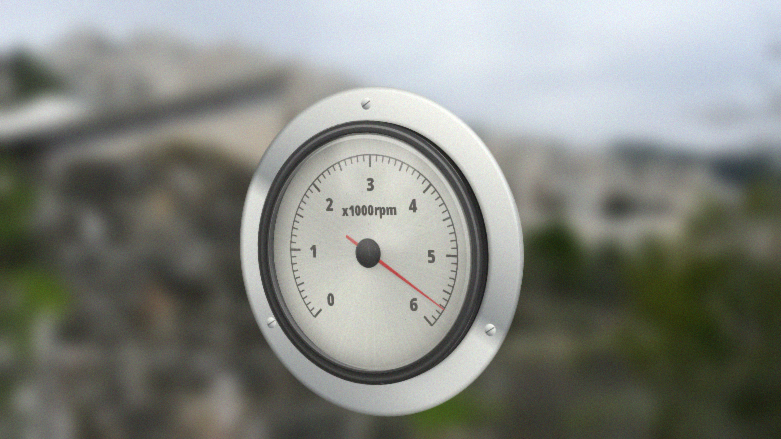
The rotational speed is {"value": 5700, "unit": "rpm"}
